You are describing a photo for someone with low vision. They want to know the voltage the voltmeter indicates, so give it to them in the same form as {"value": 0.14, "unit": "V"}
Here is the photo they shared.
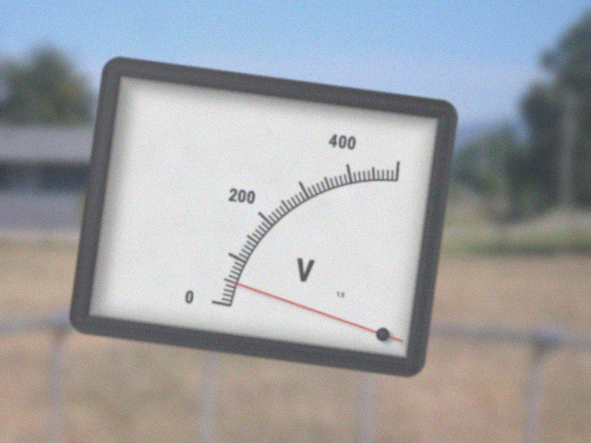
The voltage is {"value": 50, "unit": "V"}
